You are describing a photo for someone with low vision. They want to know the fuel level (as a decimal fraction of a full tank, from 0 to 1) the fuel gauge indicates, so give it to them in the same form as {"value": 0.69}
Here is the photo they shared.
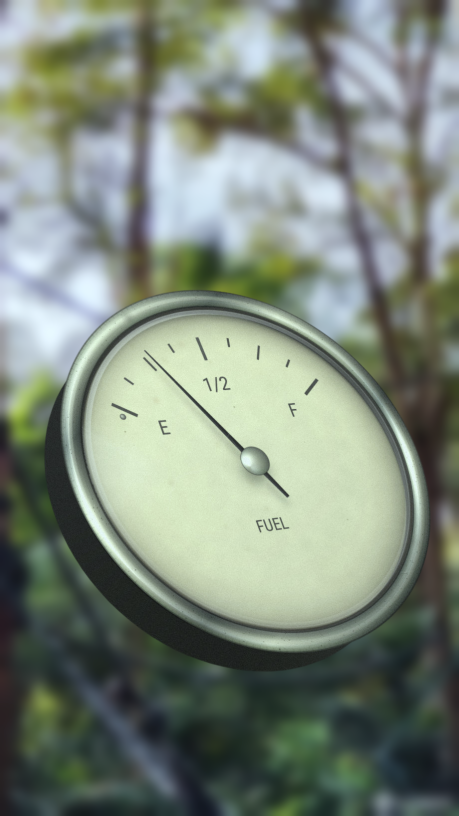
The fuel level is {"value": 0.25}
